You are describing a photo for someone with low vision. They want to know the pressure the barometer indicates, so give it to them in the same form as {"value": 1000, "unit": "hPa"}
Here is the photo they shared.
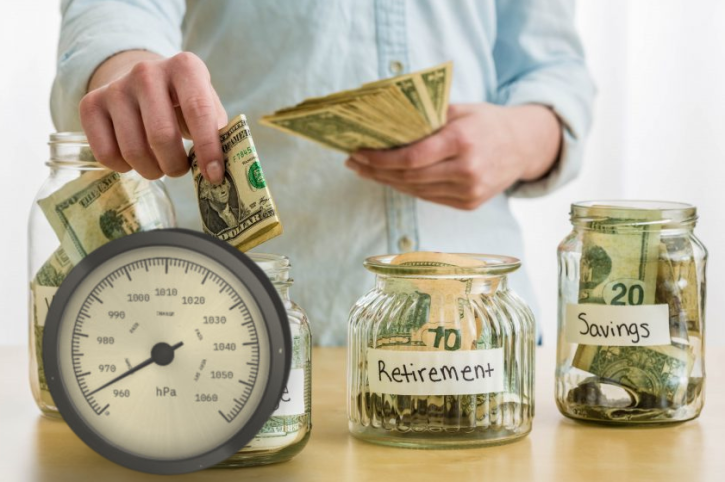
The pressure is {"value": 965, "unit": "hPa"}
